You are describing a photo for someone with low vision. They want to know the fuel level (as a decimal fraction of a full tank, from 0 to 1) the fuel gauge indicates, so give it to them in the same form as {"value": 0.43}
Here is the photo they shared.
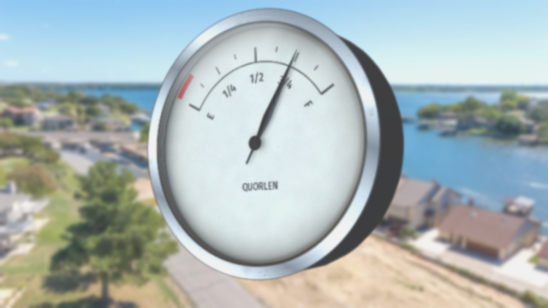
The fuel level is {"value": 0.75}
